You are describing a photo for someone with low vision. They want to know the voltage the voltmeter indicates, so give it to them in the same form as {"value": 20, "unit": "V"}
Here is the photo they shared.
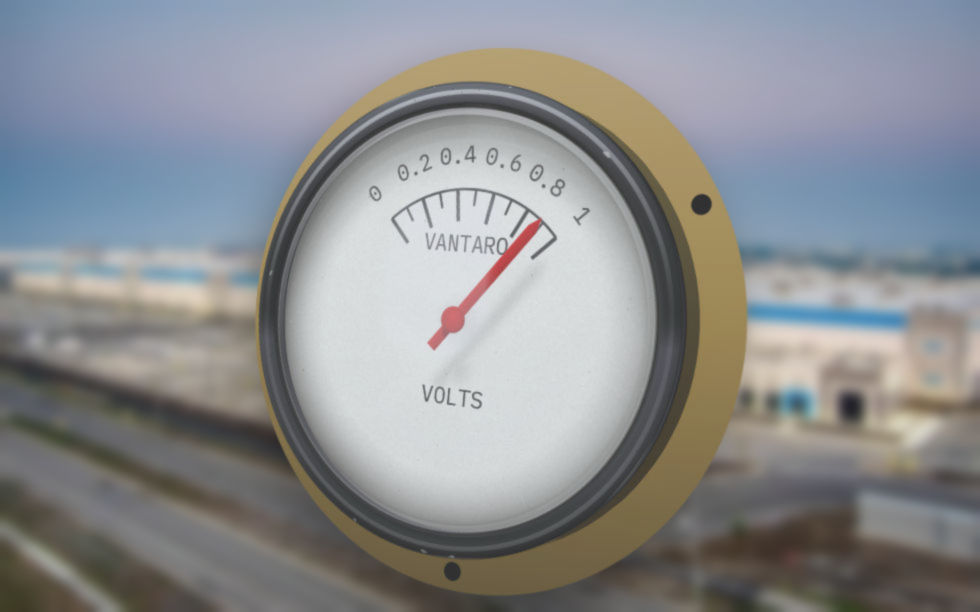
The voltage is {"value": 0.9, "unit": "V"}
